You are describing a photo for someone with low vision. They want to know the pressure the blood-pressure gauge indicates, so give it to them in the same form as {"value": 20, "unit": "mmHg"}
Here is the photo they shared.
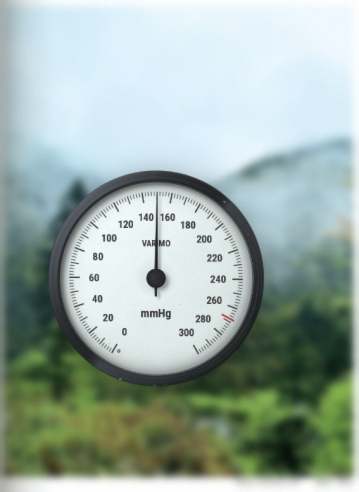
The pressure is {"value": 150, "unit": "mmHg"}
